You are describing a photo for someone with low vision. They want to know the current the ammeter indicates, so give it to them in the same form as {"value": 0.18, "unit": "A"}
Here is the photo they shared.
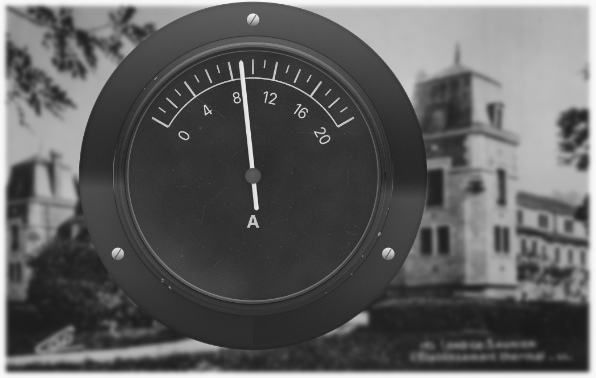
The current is {"value": 9, "unit": "A"}
